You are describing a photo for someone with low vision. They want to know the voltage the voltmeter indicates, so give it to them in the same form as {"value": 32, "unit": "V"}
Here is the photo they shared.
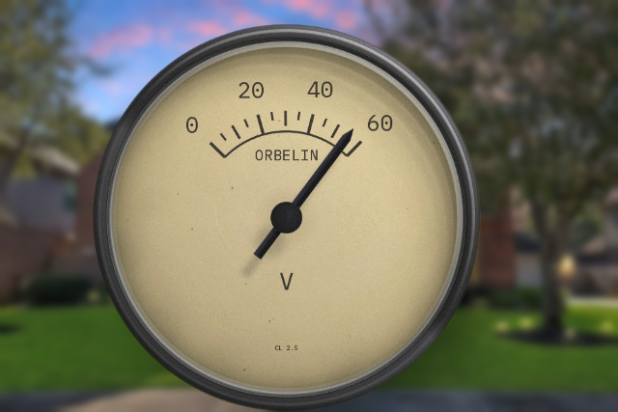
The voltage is {"value": 55, "unit": "V"}
